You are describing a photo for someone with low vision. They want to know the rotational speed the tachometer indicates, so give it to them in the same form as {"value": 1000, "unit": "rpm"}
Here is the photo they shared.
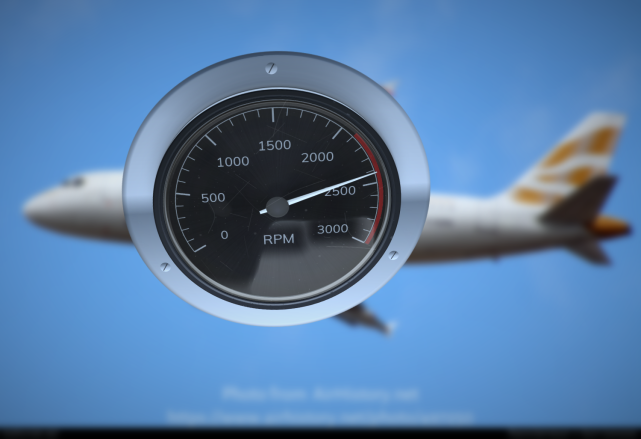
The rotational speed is {"value": 2400, "unit": "rpm"}
